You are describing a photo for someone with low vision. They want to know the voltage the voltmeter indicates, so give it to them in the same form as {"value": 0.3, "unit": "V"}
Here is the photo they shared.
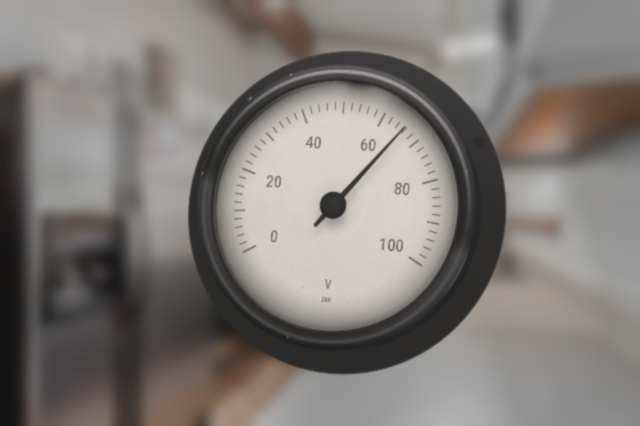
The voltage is {"value": 66, "unit": "V"}
